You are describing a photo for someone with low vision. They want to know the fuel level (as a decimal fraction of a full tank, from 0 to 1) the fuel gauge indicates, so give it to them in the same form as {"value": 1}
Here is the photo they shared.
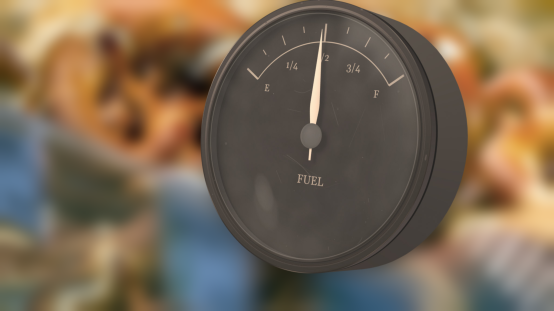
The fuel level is {"value": 0.5}
